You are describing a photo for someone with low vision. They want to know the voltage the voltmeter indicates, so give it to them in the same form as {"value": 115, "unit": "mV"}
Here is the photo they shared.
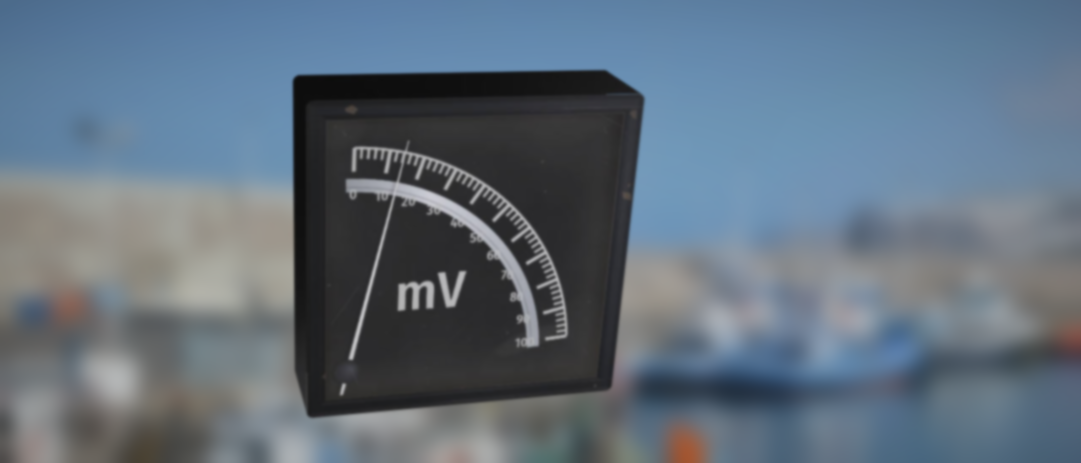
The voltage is {"value": 14, "unit": "mV"}
